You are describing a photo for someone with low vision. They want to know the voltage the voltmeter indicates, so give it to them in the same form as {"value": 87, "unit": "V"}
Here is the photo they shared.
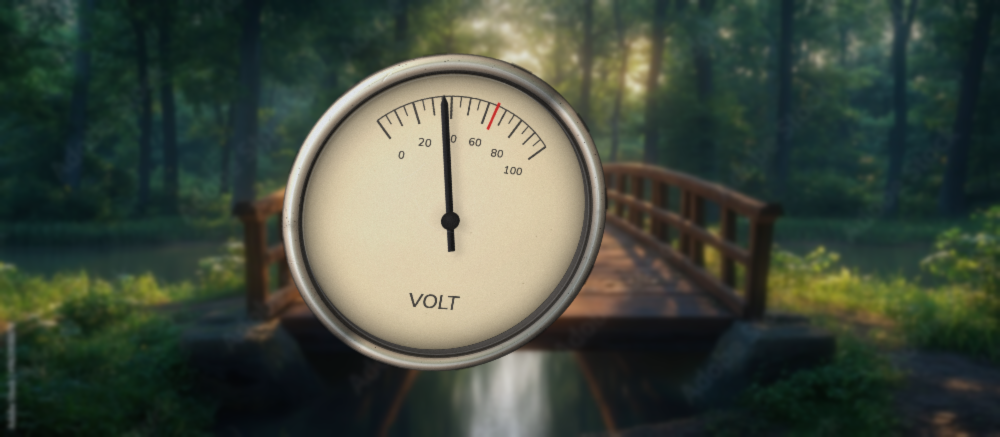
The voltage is {"value": 35, "unit": "V"}
